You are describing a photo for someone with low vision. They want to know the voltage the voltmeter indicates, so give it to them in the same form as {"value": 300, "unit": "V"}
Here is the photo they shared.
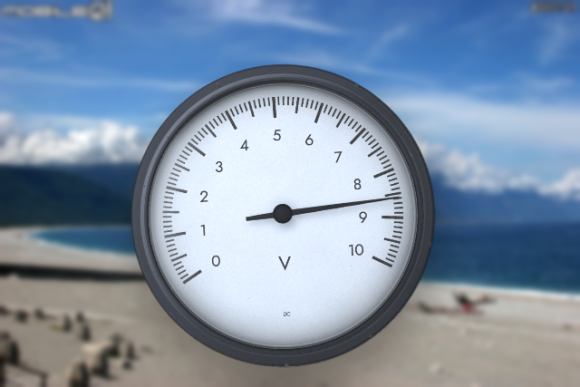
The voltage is {"value": 8.6, "unit": "V"}
